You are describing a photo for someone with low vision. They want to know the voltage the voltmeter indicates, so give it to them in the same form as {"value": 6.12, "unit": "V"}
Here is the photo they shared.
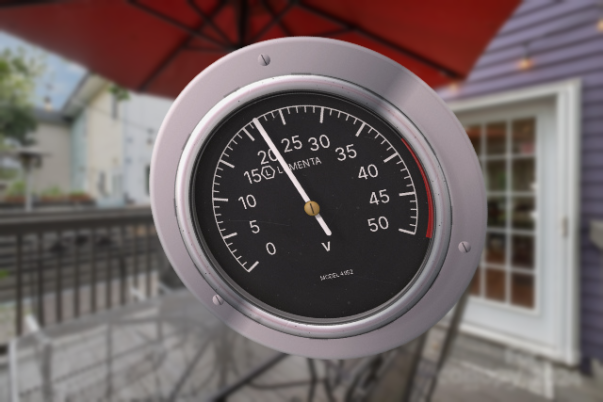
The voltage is {"value": 22, "unit": "V"}
